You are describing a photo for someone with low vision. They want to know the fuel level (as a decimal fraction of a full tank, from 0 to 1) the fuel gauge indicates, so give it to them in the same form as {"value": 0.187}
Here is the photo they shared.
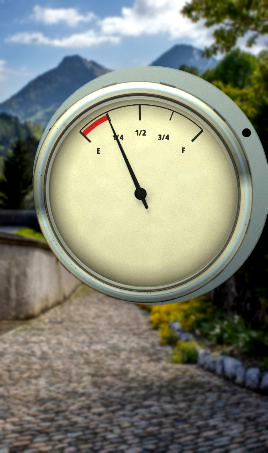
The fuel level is {"value": 0.25}
